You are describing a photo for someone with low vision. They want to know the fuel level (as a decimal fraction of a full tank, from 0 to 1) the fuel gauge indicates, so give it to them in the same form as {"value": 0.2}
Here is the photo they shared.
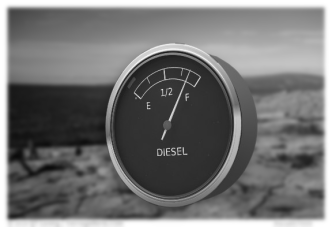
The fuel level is {"value": 0.875}
